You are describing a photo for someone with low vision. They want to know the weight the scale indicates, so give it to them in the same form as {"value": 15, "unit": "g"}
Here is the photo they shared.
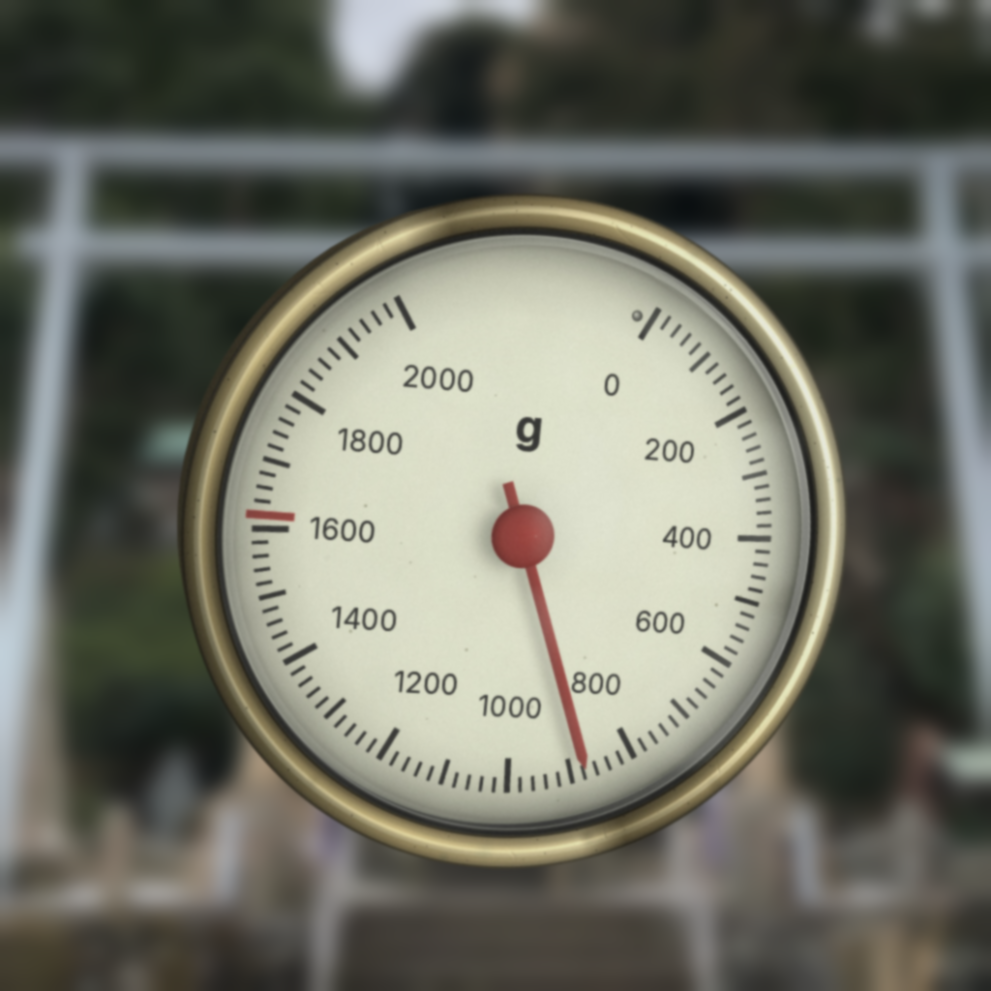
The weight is {"value": 880, "unit": "g"}
